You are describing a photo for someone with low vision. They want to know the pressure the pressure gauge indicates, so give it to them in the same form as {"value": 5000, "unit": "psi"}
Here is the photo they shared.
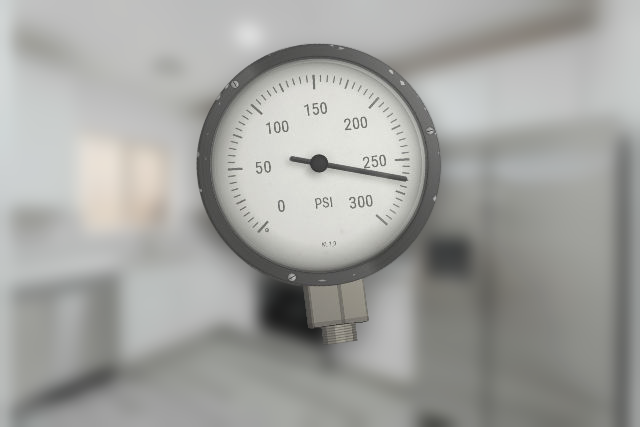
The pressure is {"value": 265, "unit": "psi"}
